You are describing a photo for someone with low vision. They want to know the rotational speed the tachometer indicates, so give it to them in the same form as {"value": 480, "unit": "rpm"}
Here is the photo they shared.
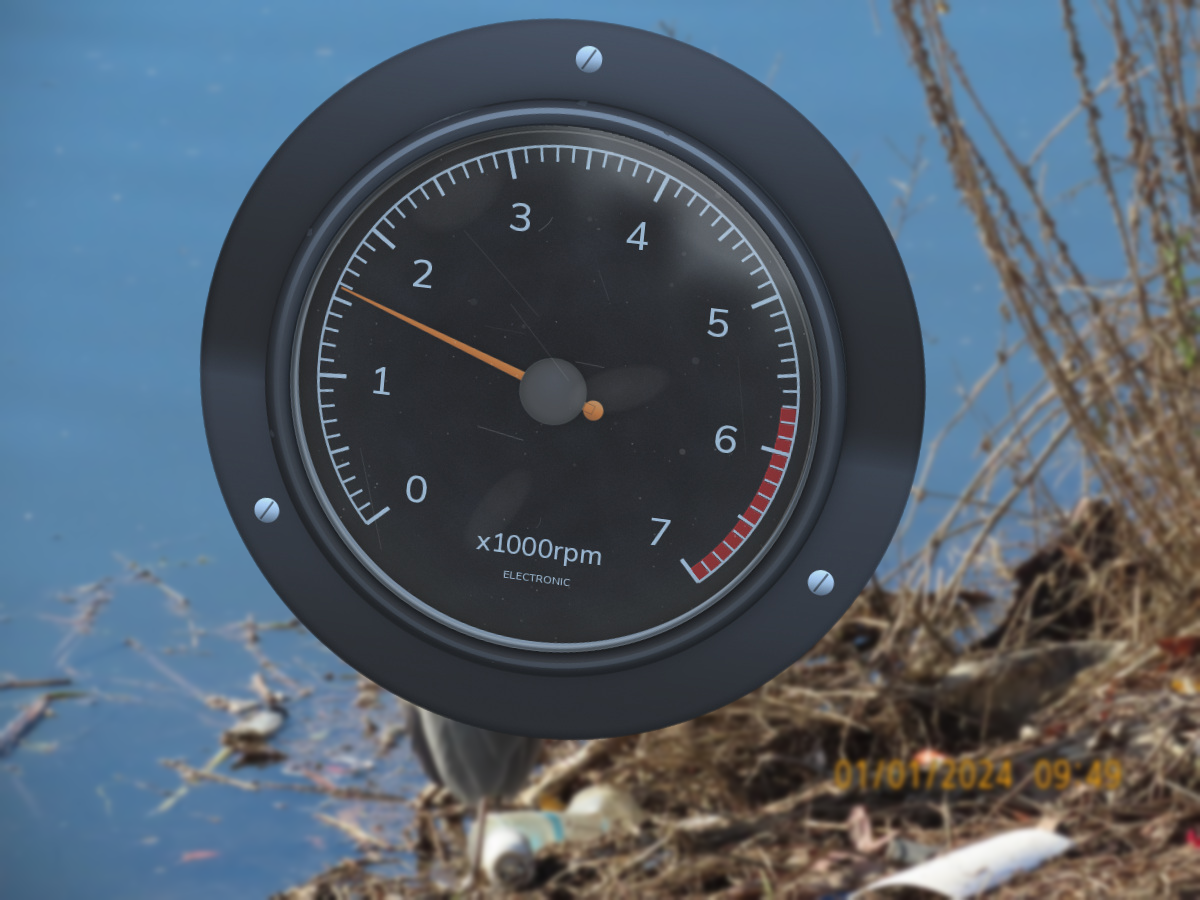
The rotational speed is {"value": 1600, "unit": "rpm"}
